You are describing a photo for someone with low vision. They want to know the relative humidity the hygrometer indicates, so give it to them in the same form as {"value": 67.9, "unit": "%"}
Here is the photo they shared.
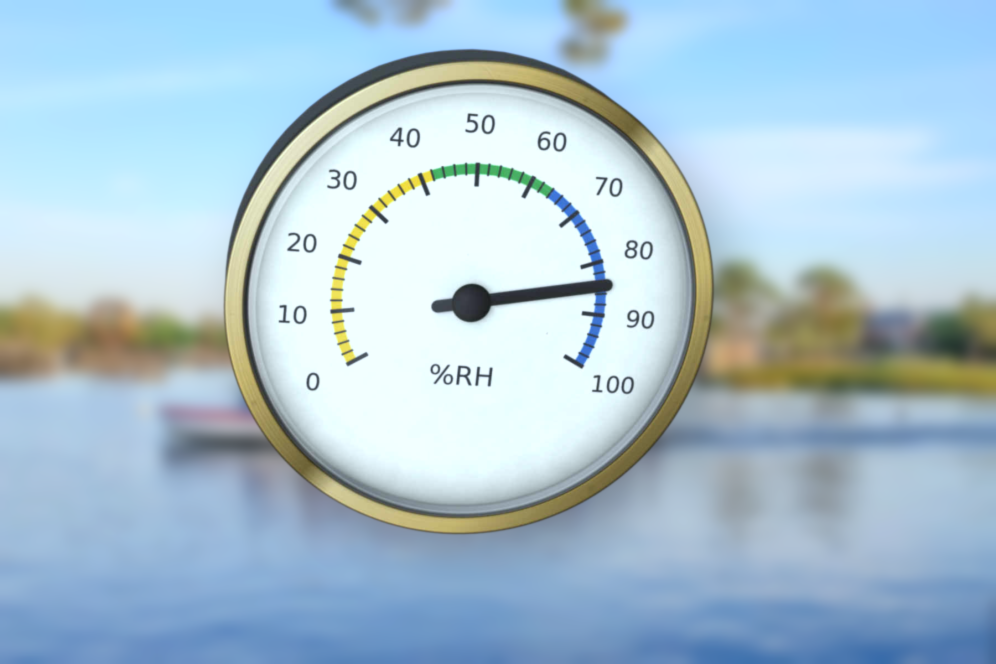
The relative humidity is {"value": 84, "unit": "%"}
